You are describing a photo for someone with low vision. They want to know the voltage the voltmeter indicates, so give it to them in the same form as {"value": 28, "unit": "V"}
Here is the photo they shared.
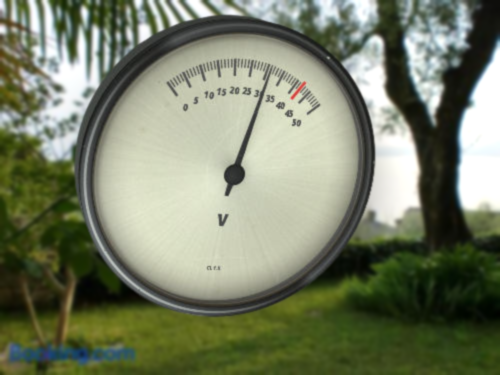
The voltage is {"value": 30, "unit": "V"}
